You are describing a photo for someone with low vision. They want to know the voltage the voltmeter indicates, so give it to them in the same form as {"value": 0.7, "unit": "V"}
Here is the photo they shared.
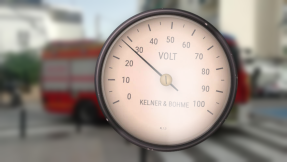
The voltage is {"value": 27.5, "unit": "V"}
